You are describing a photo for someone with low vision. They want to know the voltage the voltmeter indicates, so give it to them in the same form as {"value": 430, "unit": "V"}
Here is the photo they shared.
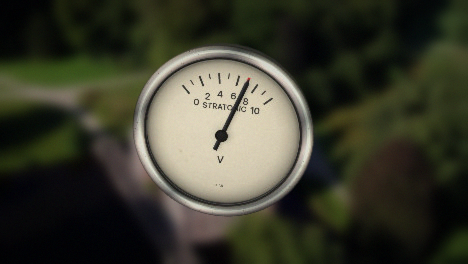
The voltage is {"value": 7, "unit": "V"}
